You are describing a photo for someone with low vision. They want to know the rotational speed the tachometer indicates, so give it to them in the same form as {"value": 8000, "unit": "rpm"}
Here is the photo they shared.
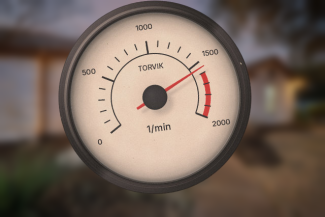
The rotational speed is {"value": 1550, "unit": "rpm"}
